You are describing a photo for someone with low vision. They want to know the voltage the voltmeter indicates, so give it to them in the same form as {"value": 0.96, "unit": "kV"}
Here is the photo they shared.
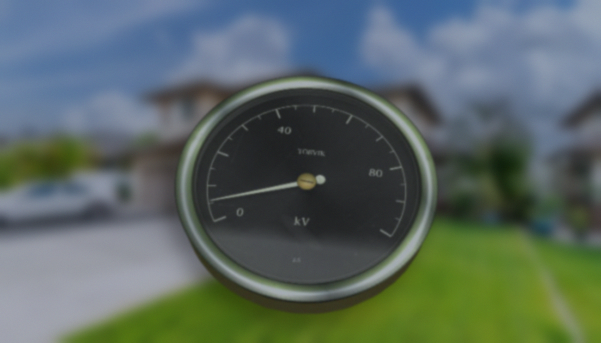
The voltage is {"value": 5, "unit": "kV"}
